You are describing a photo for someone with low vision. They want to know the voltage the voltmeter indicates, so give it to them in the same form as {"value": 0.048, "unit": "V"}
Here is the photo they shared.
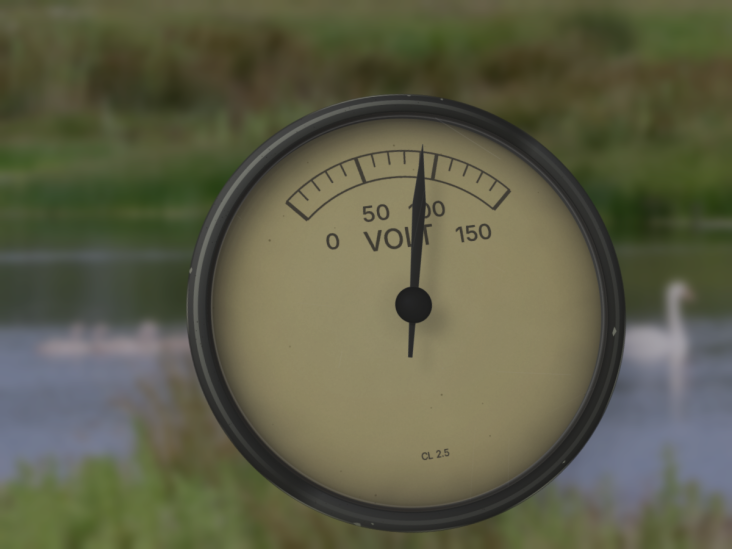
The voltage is {"value": 90, "unit": "V"}
